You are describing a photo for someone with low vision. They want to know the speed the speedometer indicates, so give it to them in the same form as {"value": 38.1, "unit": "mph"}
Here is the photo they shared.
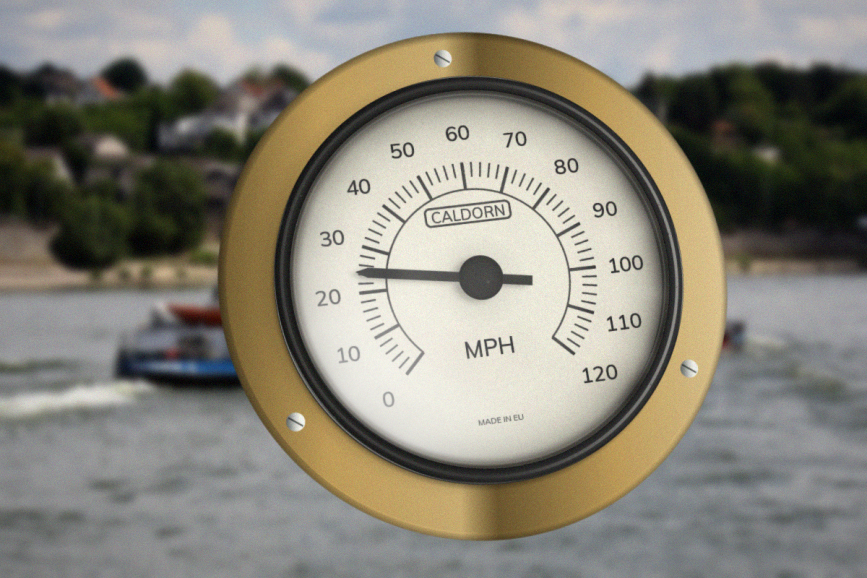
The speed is {"value": 24, "unit": "mph"}
